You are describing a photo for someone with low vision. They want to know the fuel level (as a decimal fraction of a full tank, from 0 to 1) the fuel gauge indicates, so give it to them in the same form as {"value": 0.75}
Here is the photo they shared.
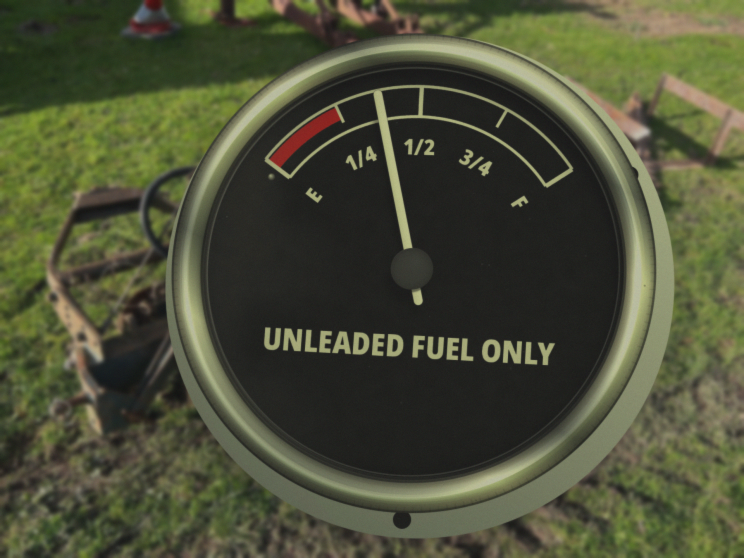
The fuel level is {"value": 0.375}
